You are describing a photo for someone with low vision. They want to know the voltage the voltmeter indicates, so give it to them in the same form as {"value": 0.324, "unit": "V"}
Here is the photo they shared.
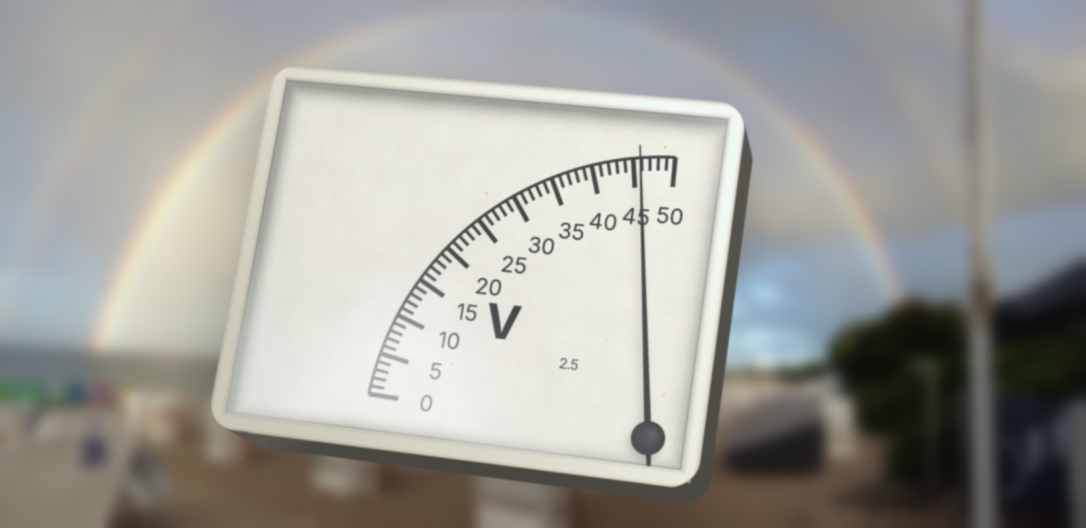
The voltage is {"value": 46, "unit": "V"}
